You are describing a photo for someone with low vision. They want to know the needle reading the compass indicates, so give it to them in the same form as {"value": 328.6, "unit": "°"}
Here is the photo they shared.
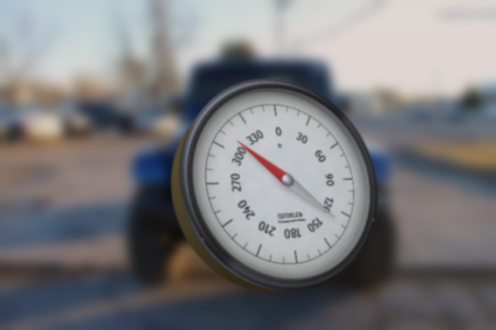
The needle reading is {"value": 310, "unit": "°"}
